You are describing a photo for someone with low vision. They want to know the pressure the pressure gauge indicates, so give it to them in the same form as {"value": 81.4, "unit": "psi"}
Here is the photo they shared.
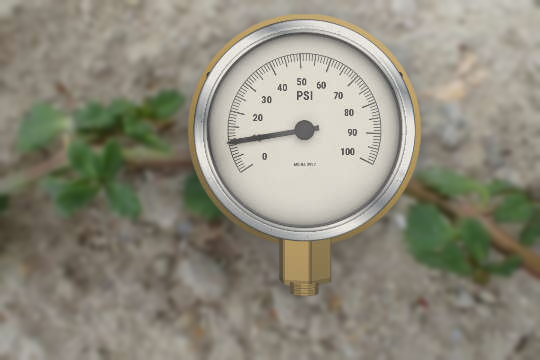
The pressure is {"value": 10, "unit": "psi"}
